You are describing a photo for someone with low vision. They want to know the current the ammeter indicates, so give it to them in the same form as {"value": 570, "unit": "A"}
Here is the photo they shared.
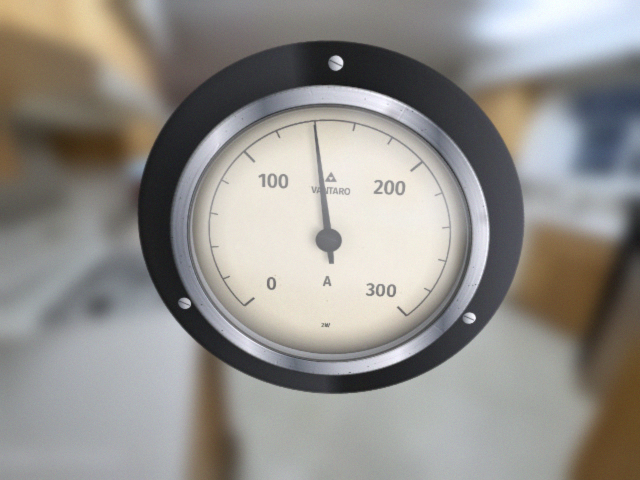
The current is {"value": 140, "unit": "A"}
